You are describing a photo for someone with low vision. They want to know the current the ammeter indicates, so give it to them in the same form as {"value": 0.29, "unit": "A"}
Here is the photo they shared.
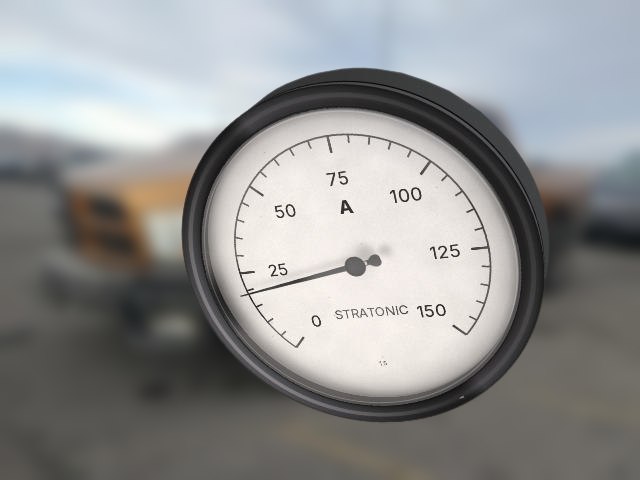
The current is {"value": 20, "unit": "A"}
